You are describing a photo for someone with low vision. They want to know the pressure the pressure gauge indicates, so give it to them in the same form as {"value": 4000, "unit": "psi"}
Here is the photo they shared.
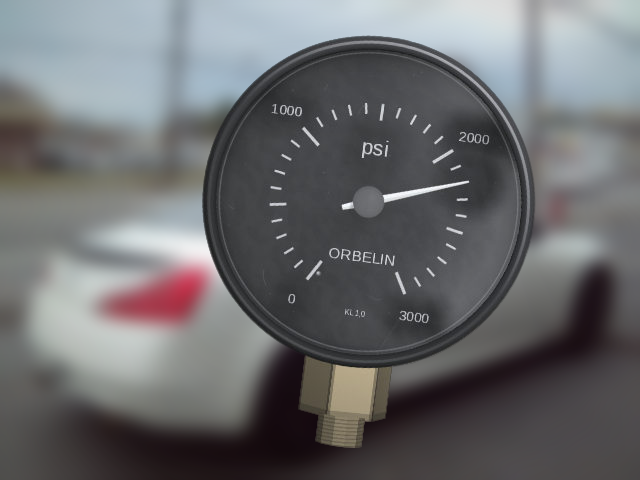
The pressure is {"value": 2200, "unit": "psi"}
